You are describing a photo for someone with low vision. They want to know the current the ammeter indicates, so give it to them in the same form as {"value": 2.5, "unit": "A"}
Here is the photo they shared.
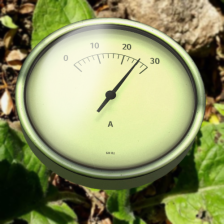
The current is {"value": 26, "unit": "A"}
